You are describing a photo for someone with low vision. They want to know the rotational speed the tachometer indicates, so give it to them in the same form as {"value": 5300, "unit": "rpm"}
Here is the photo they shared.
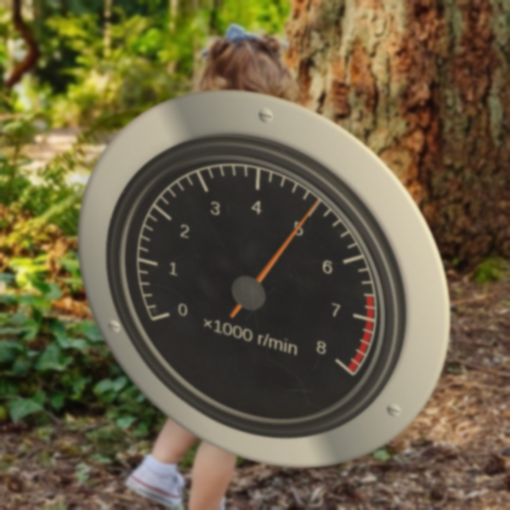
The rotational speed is {"value": 5000, "unit": "rpm"}
